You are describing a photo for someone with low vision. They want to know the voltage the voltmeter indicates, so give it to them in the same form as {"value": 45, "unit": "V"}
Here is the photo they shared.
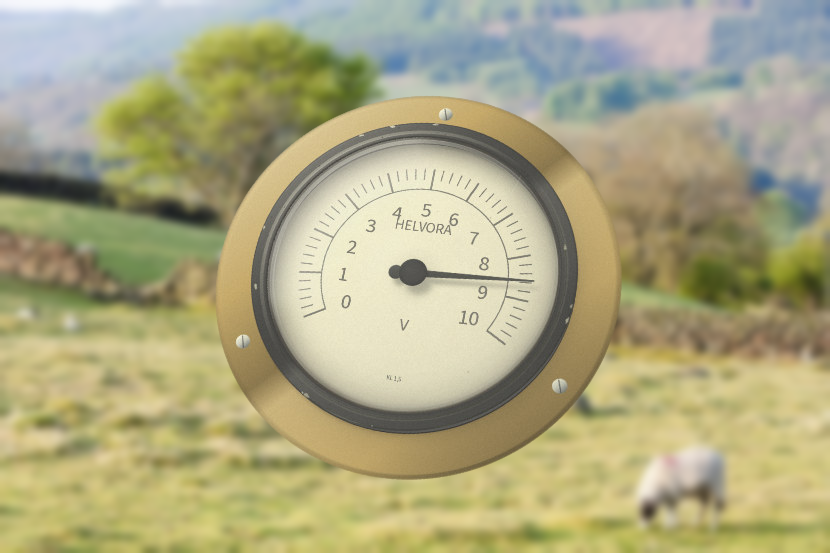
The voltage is {"value": 8.6, "unit": "V"}
